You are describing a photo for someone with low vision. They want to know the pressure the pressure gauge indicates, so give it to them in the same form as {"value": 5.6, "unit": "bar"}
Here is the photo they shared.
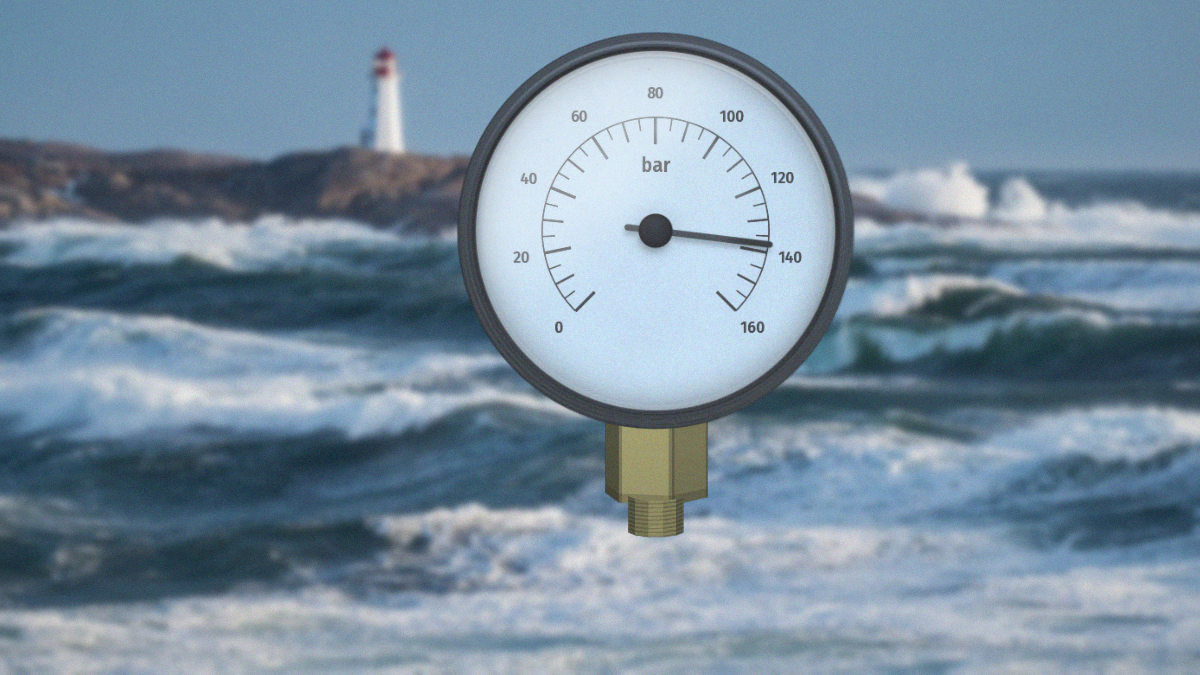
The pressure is {"value": 137.5, "unit": "bar"}
